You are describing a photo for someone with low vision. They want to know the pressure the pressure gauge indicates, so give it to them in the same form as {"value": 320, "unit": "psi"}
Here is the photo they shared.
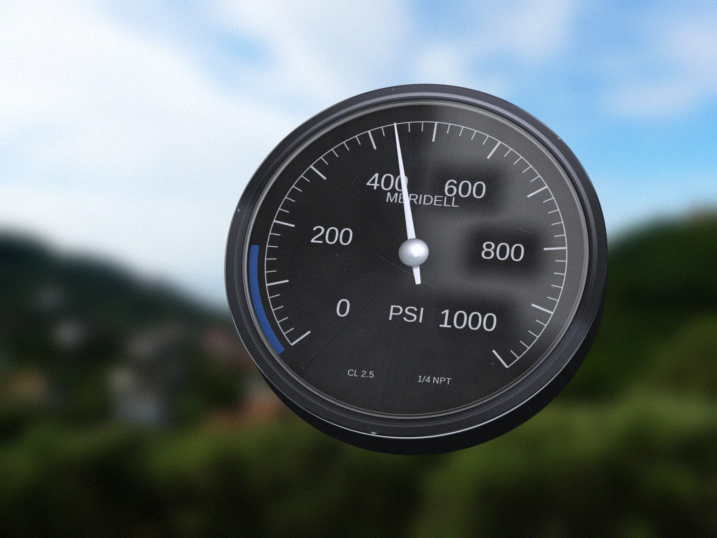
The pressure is {"value": 440, "unit": "psi"}
